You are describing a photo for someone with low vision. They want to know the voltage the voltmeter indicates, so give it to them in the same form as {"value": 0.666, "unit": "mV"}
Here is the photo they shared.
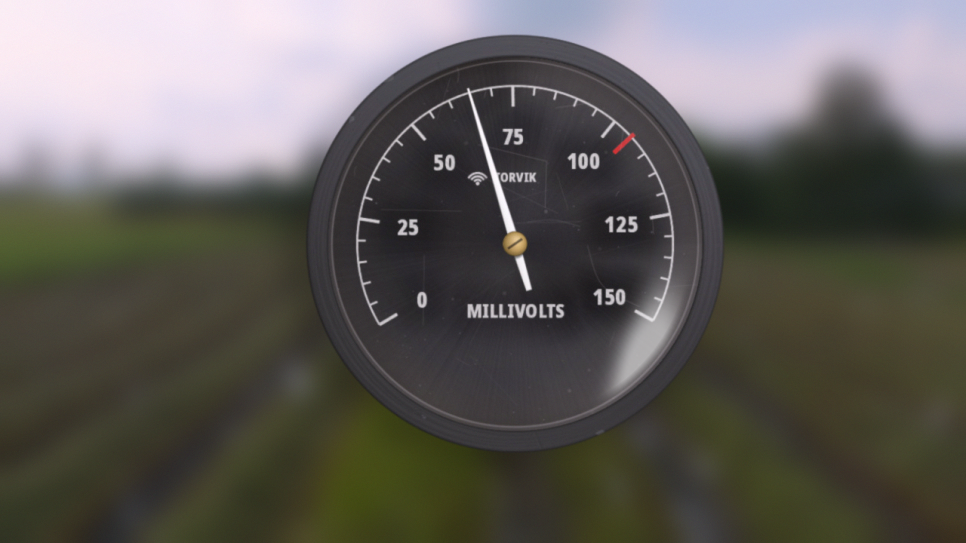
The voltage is {"value": 65, "unit": "mV"}
